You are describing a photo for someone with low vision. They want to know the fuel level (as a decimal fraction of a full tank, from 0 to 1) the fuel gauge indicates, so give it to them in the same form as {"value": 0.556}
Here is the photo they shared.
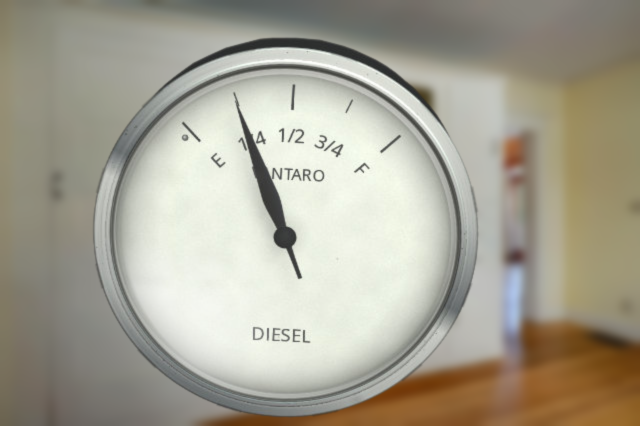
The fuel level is {"value": 0.25}
